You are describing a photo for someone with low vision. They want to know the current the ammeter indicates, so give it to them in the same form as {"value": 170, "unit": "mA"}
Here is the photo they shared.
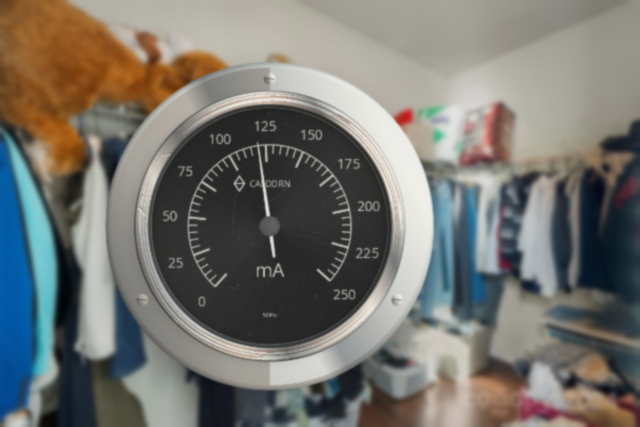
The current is {"value": 120, "unit": "mA"}
